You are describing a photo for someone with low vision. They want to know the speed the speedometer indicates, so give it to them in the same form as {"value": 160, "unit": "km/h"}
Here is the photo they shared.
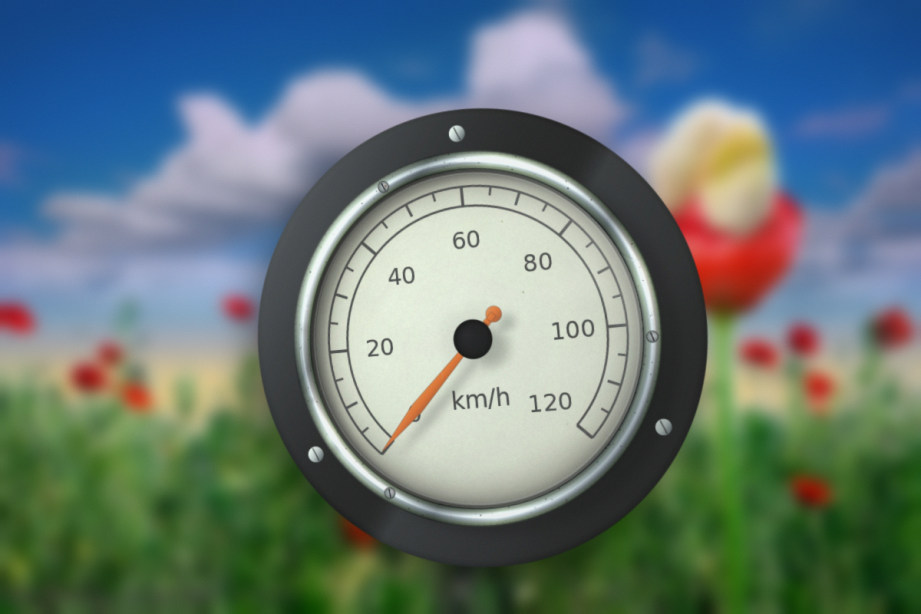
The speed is {"value": 0, "unit": "km/h"}
